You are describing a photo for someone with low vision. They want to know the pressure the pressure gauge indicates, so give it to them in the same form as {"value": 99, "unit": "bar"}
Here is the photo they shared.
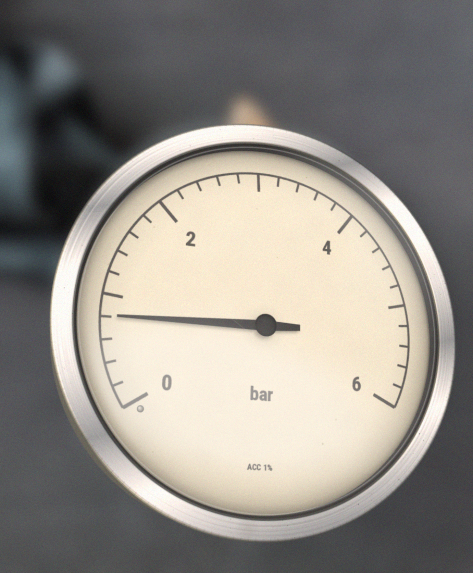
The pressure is {"value": 0.8, "unit": "bar"}
